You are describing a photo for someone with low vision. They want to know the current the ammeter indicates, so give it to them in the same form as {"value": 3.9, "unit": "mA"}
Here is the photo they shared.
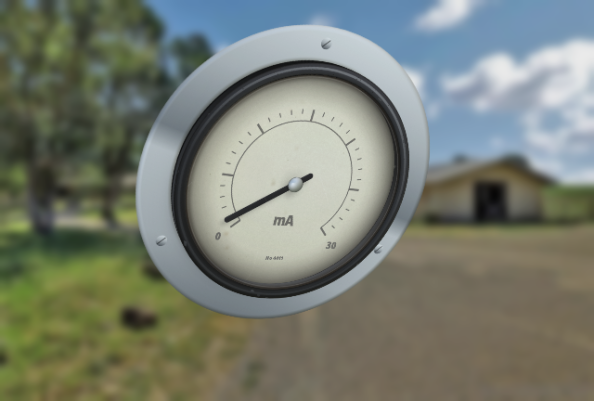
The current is {"value": 1, "unit": "mA"}
